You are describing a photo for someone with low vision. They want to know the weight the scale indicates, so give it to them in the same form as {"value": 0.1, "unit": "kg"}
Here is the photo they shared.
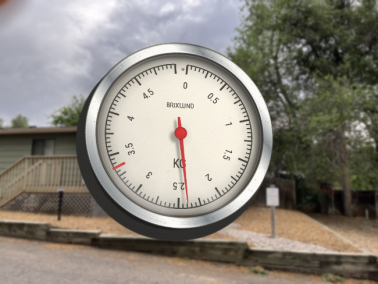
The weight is {"value": 2.4, "unit": "kg"}
